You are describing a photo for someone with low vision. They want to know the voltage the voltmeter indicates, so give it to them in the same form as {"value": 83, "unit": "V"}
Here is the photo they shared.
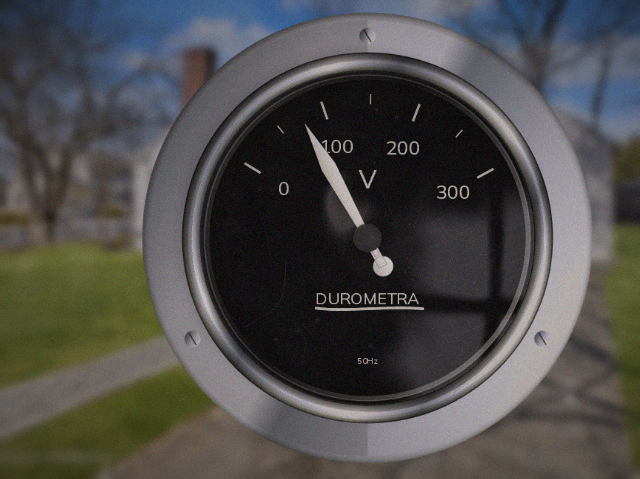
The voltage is {"value": 75, "unit": "V"}
